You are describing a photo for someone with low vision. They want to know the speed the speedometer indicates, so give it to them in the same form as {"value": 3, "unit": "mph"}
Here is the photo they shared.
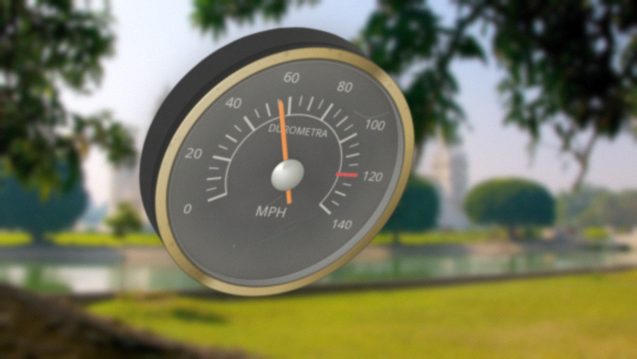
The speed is {"value": 55, "unit": "mph"}
